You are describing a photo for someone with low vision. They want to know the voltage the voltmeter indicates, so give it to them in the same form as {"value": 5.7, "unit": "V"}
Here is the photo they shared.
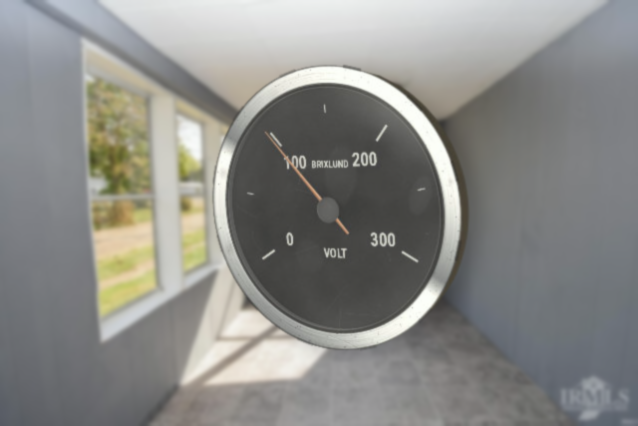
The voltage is {"value": 100, "unit": "V"}
